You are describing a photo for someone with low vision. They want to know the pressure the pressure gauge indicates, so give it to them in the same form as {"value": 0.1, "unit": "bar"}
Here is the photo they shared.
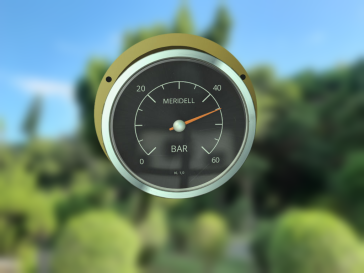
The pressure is {"value": 45, "unit": "bar"}
